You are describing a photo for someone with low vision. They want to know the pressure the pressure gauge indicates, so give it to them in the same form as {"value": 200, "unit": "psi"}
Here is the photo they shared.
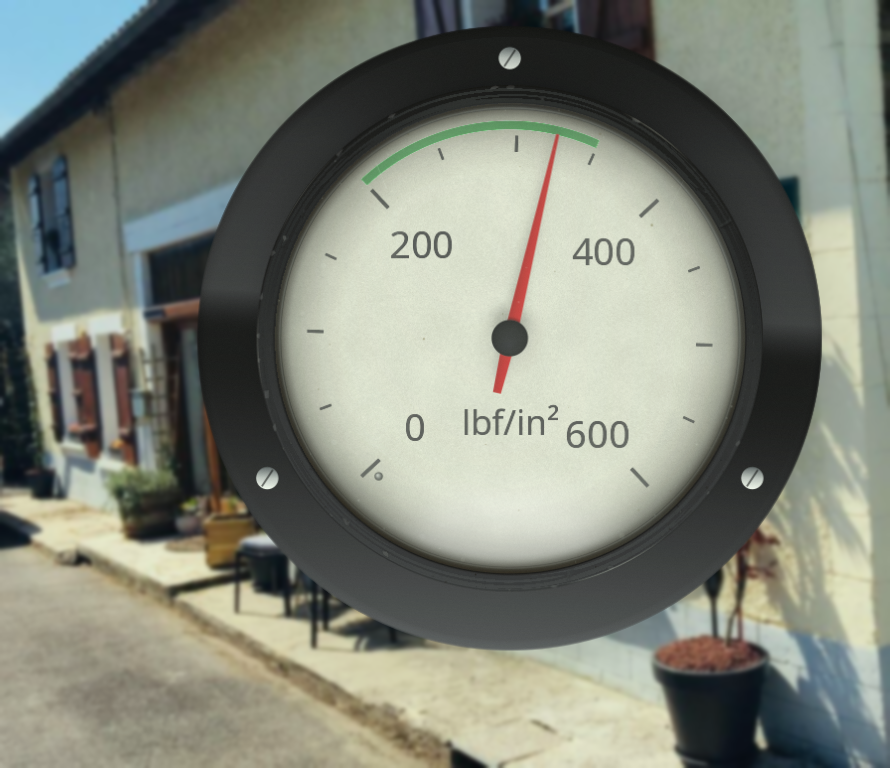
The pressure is {"value": 325, "unit": "psi"}
